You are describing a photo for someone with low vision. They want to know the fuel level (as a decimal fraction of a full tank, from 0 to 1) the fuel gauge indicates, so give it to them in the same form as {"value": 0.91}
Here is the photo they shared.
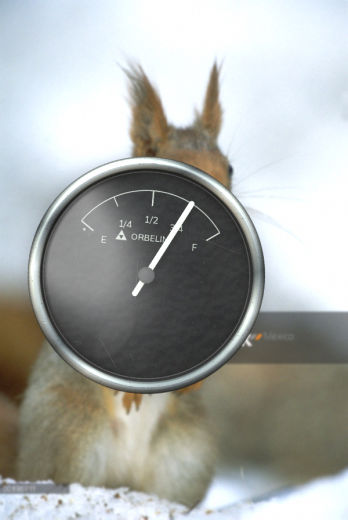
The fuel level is {"value": 0.75}
